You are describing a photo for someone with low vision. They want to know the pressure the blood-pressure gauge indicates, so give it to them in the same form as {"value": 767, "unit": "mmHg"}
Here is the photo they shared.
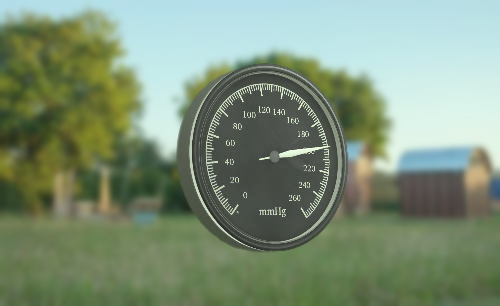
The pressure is {"value": 200, "unit": "mmHg"}
